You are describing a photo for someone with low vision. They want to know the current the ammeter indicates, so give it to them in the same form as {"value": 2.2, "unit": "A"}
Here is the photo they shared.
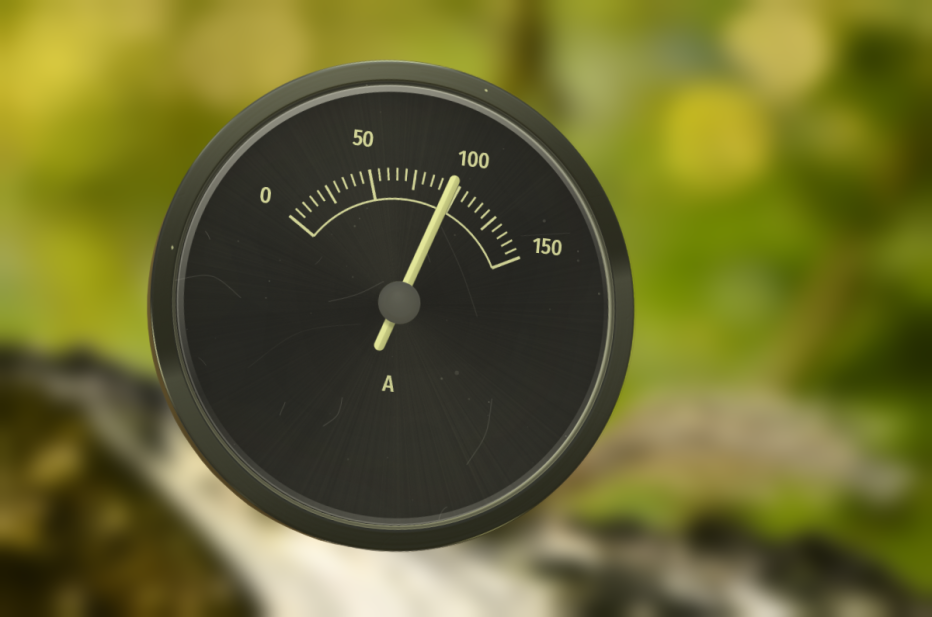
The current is {"value": 95, "unit": "A"}
